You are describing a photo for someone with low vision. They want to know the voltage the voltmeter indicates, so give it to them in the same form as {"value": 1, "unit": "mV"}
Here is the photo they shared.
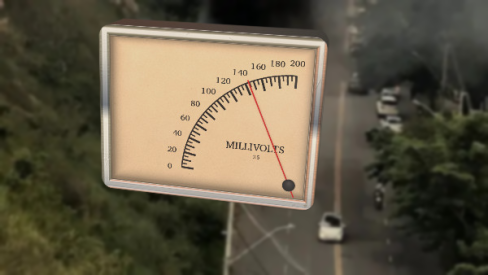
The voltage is {"value": 145, "unit": "mV"}
